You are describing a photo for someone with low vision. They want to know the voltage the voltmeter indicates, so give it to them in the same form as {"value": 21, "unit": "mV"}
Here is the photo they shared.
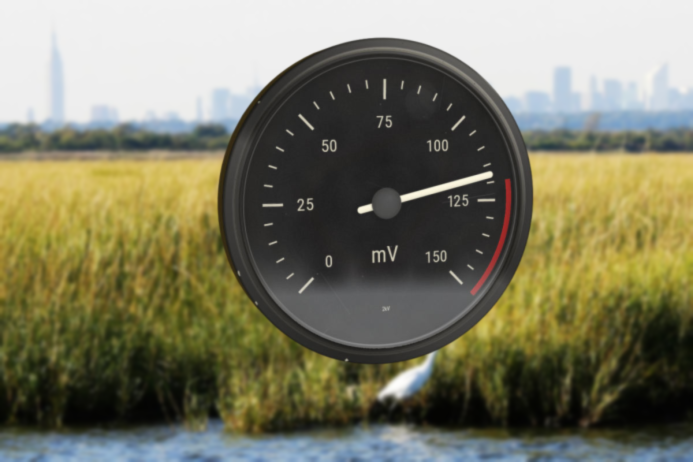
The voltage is {"value": 117.5, "unit": "mV"}
